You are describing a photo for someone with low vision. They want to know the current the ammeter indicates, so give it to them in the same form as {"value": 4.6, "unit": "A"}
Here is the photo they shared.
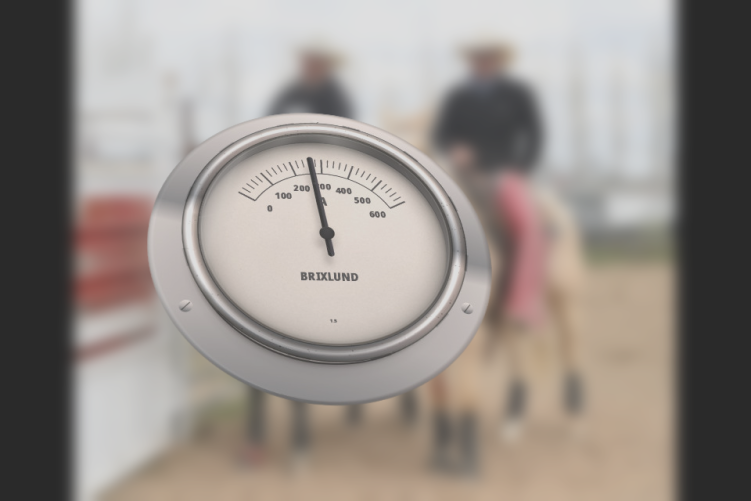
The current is {"value": 260, "unit": "A"}
